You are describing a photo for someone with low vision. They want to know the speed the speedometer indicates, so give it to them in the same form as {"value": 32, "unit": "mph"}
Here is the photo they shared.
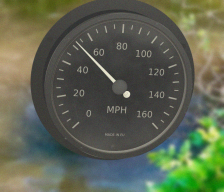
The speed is {"value": 52.5, "unit": "mph"}
